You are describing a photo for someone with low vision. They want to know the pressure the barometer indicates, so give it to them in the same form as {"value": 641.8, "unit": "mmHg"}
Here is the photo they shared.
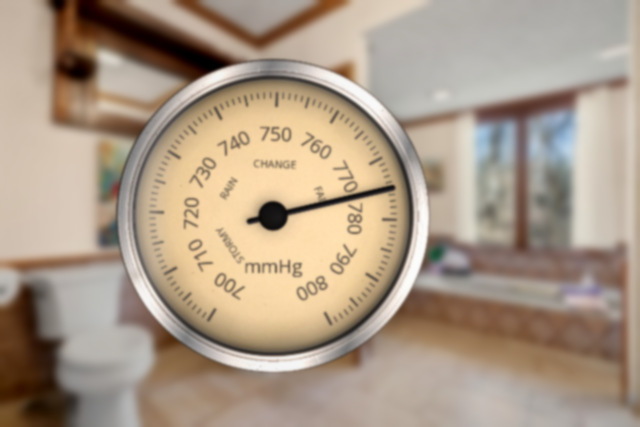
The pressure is {"value": 775, "unit": "mmHg"}
